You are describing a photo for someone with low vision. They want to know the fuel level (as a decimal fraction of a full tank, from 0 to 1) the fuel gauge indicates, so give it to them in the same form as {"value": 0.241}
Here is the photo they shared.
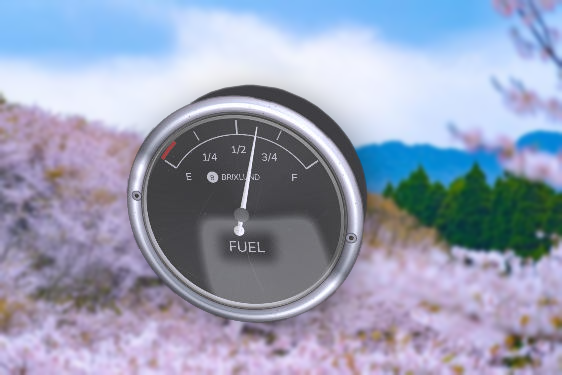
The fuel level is {"value": 0.625}
